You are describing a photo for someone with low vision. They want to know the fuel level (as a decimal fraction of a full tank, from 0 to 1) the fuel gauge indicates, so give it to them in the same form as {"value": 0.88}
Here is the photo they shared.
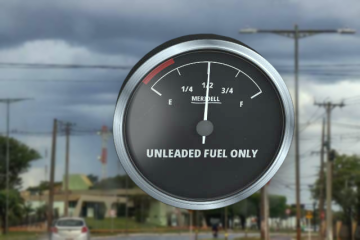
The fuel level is {"value": 0.5}
